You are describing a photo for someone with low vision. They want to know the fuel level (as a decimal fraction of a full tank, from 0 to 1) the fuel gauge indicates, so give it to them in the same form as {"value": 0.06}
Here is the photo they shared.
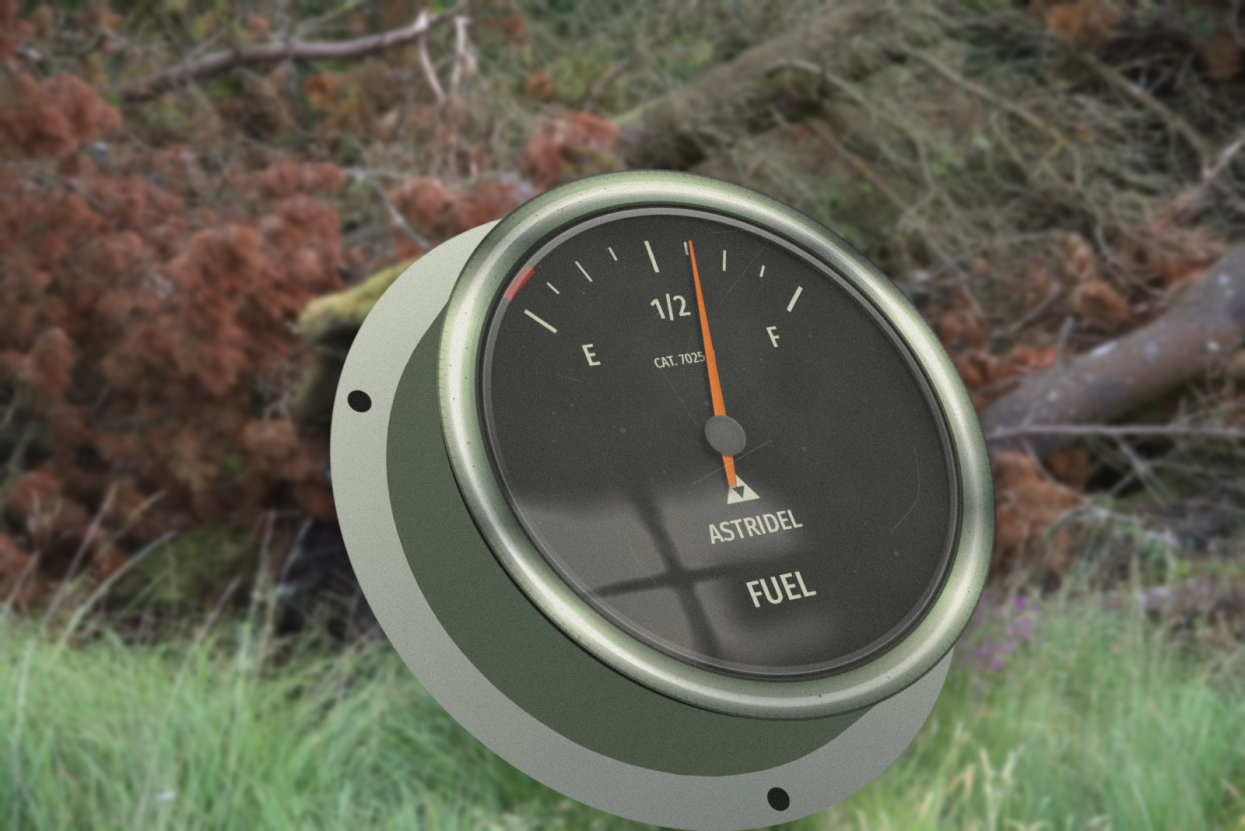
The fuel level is {"value": 0.625}
